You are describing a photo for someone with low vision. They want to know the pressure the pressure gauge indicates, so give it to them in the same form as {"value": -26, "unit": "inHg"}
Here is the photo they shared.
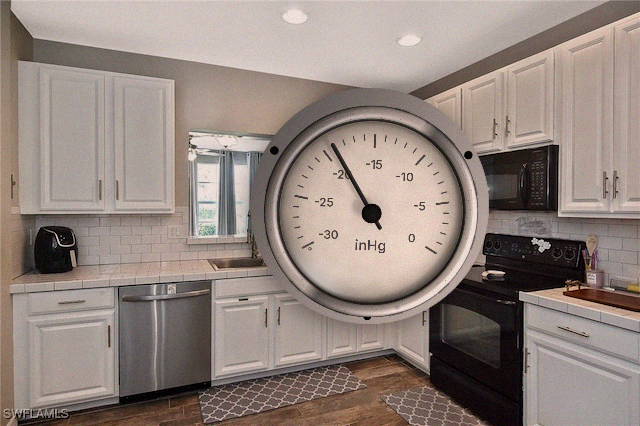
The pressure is {"value": -19, "unit": "inHg"}
